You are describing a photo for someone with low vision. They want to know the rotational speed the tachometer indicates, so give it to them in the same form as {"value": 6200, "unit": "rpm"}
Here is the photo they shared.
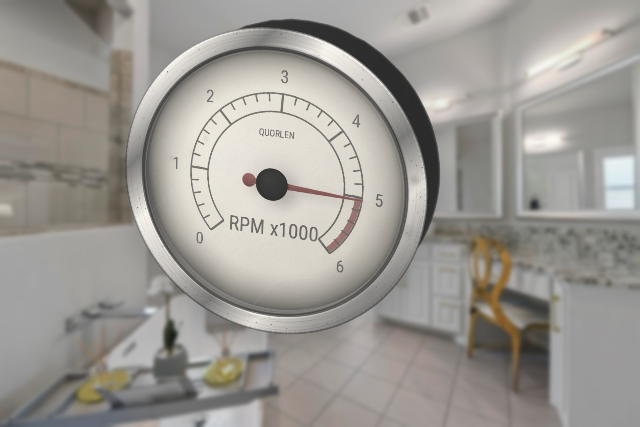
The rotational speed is {"value": 5000, "unit": "rpm"}
